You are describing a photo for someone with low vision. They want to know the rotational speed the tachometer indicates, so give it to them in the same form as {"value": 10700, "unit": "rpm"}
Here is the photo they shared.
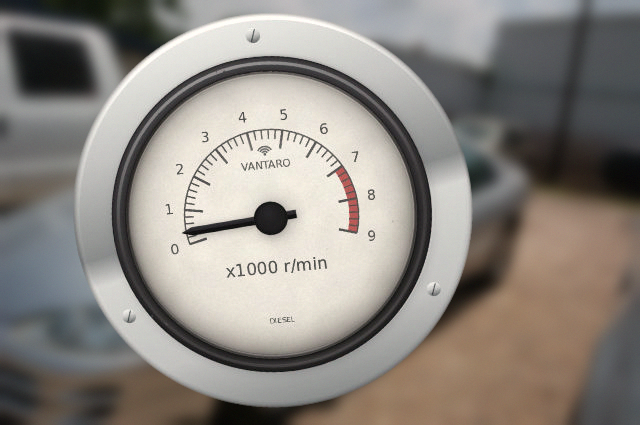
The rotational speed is {"value": 400, "unit": "rpm"}
